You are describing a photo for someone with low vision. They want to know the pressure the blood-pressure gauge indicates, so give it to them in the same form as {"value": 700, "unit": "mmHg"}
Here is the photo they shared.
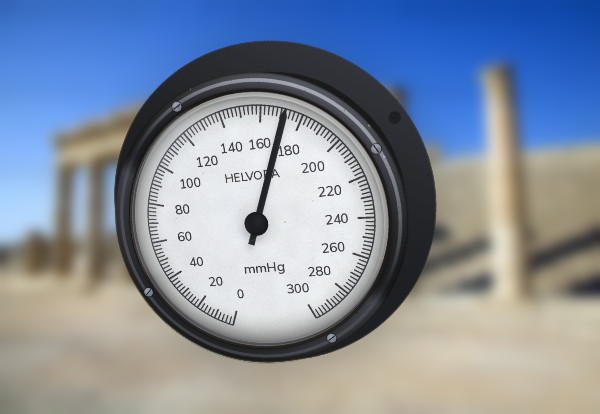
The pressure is {"value": 172, "unit": "mmHg"}
